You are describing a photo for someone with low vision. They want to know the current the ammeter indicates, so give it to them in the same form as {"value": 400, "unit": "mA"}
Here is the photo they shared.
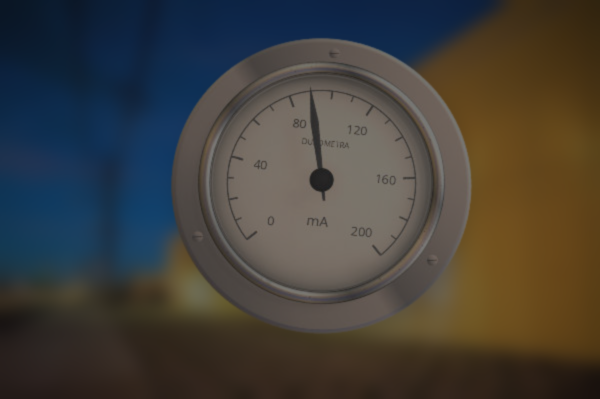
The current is {"value": 90, "unit": "mA"}
